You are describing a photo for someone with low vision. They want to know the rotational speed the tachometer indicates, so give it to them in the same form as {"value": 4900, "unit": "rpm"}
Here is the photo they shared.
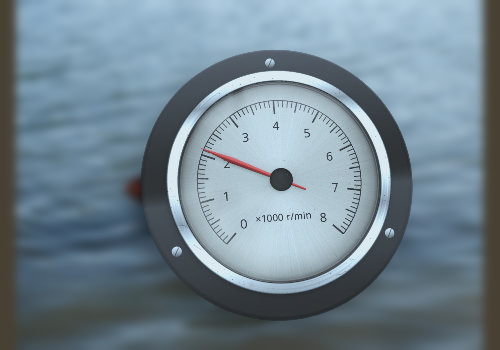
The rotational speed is {"value": 2100, "unit": "rpm"}
